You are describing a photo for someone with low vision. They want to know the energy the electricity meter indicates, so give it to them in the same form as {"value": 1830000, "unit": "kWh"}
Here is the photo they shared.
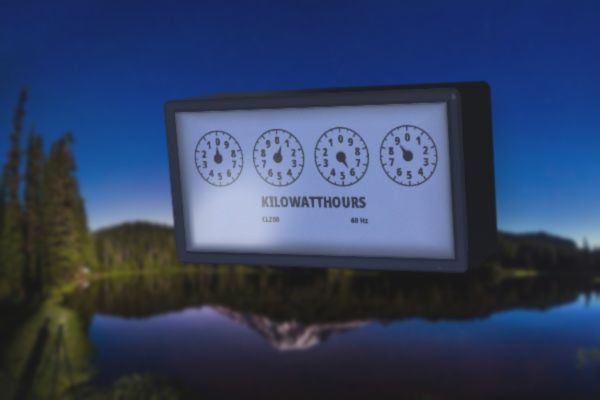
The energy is {"value": 59, "unit": "kWh"}
